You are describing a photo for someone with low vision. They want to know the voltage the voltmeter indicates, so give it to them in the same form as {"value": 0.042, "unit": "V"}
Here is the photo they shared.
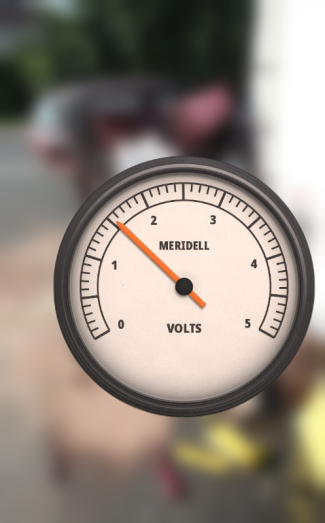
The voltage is {"value": 1.55, "unit": "V"}
